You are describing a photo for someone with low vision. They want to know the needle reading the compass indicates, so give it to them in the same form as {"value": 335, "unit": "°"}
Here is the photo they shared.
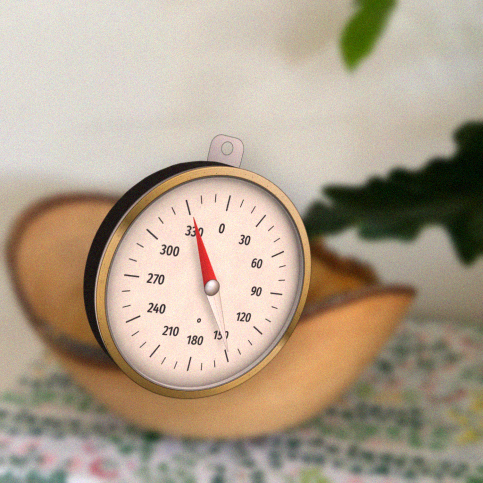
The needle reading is {"value": 330, "unit": "°"}
